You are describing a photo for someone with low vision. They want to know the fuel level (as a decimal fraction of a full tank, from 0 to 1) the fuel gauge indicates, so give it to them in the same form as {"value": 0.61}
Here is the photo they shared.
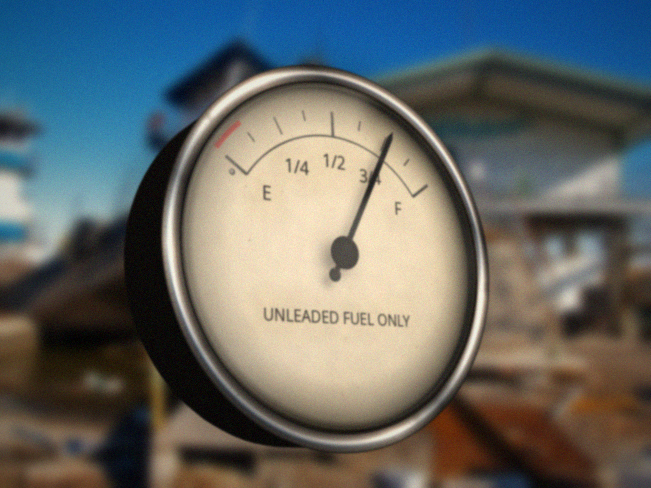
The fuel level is {"value": 0.75}
